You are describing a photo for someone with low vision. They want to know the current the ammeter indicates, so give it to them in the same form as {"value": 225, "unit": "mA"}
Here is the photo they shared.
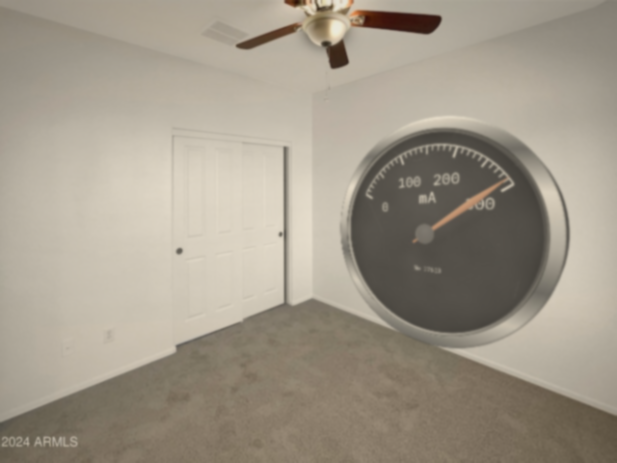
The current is {"value": 290, "unit": "mA"}
